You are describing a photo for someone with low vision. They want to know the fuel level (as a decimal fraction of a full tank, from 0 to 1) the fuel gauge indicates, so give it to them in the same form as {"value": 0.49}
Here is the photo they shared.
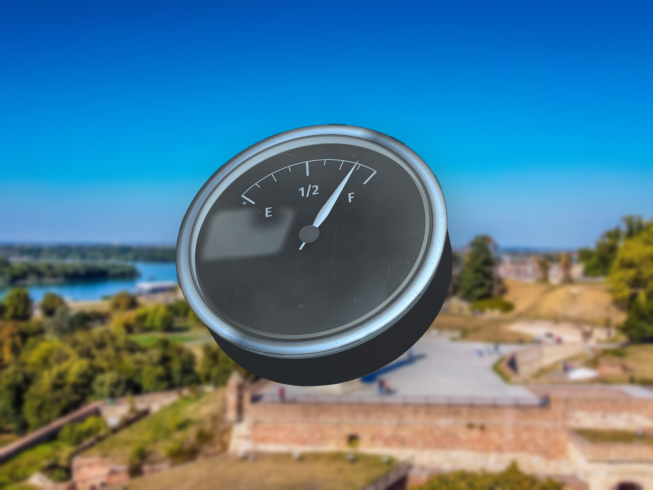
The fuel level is {"value": 0.875}
